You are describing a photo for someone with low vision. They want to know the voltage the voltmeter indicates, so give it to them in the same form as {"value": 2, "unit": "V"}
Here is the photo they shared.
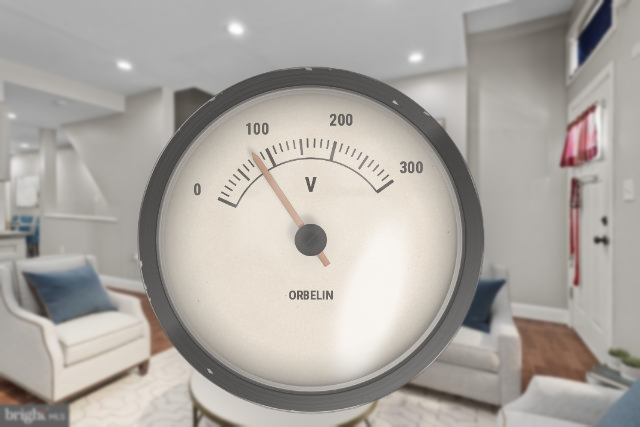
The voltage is {"value": 80, "unit": "V"}
